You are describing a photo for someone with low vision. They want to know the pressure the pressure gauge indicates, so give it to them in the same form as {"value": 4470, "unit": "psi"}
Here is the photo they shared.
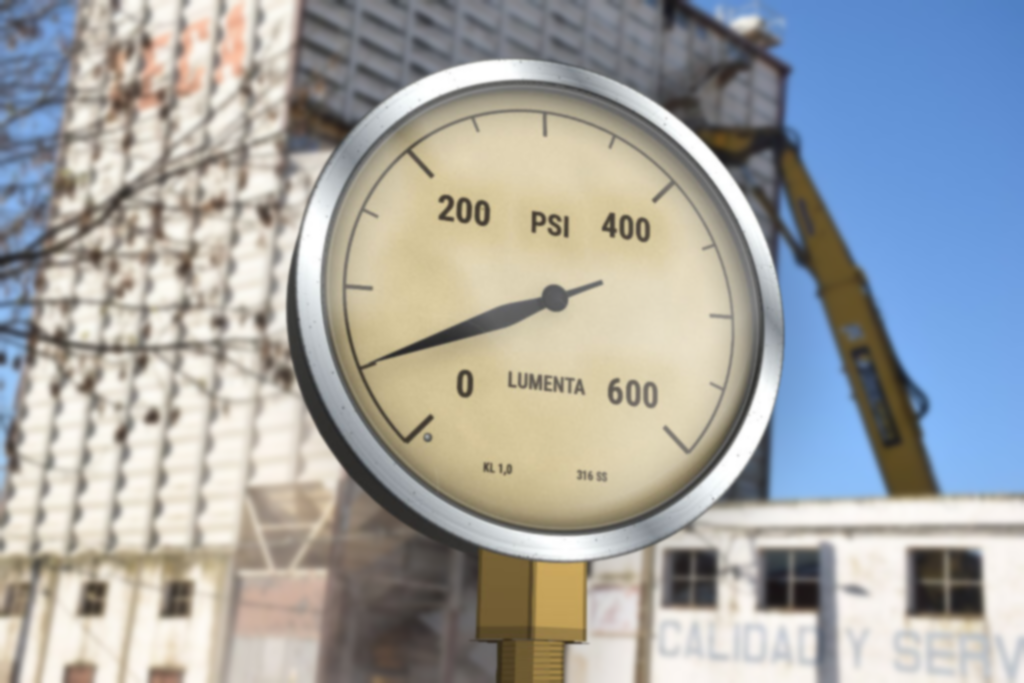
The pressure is {"value": 50, "unit": "psi"}
